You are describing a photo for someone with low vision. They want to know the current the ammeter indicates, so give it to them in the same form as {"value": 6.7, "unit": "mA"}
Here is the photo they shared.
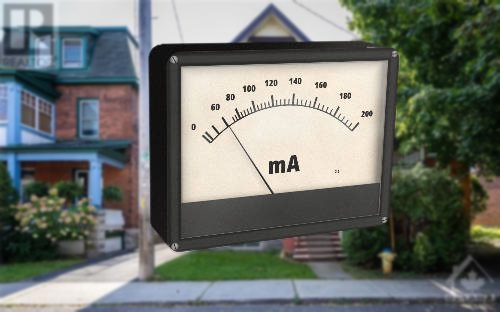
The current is {"value": 60, "unit": "mA"}
